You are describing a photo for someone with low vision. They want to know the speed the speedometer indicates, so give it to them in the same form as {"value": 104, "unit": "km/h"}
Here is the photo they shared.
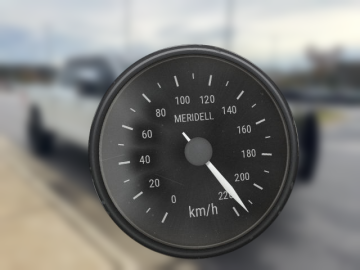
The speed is {"value": 215, "unit": "km/h"}
